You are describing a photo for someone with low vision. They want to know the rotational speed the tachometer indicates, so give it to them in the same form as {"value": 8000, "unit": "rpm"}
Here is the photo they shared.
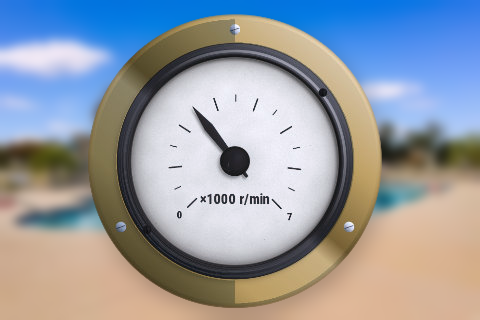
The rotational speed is {"value": 2500, "unit": "rpm"}
